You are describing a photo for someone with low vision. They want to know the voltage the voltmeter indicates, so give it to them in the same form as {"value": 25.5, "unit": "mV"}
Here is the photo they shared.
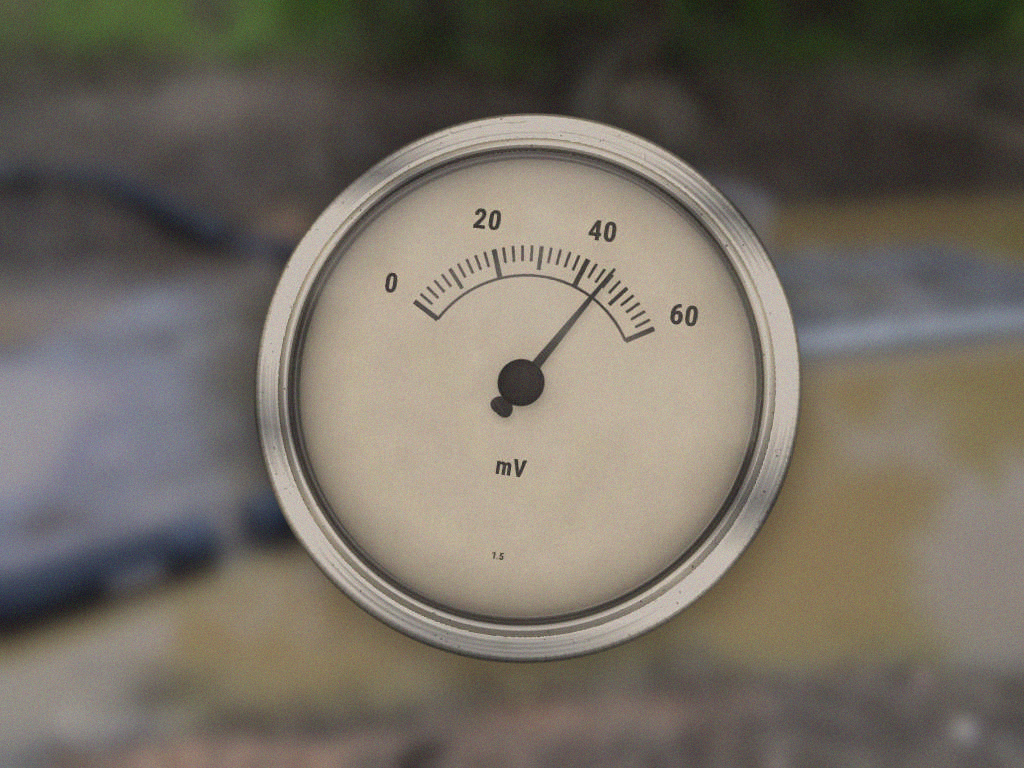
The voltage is {"value": 46, "unit": "mV"}
